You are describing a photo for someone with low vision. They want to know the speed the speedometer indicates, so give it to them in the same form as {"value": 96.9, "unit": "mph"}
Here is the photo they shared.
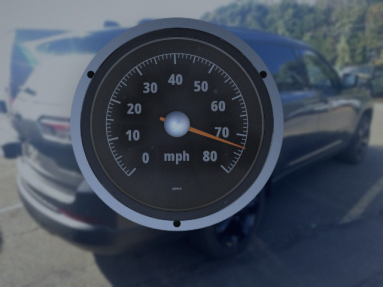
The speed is {"value": 73, "unit": "mph"}
